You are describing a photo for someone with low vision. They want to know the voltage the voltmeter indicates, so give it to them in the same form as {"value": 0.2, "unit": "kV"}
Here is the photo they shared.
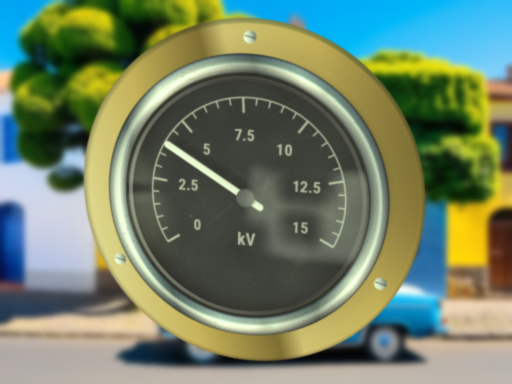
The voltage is {"value": 4, "unit": "kV"}
